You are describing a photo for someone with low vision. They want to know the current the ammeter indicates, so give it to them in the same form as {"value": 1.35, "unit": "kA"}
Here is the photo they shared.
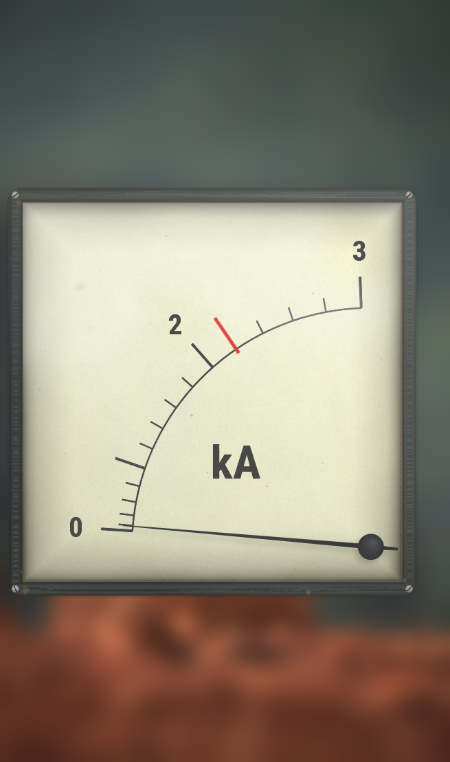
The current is {"value": 0.2, "unit": "kA"}
